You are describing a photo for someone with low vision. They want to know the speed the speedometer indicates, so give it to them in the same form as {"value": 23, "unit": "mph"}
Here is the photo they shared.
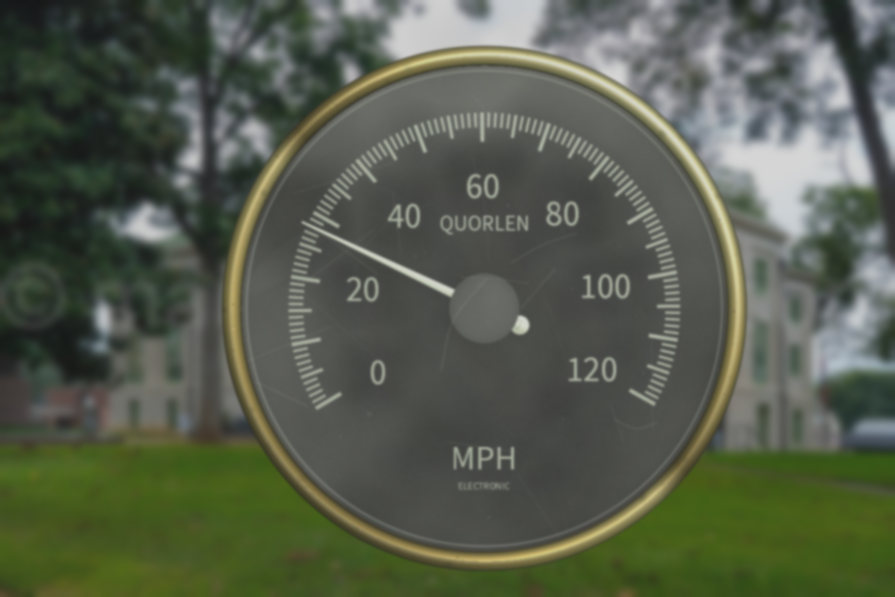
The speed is {"value": 28, "unit": "mph"}
